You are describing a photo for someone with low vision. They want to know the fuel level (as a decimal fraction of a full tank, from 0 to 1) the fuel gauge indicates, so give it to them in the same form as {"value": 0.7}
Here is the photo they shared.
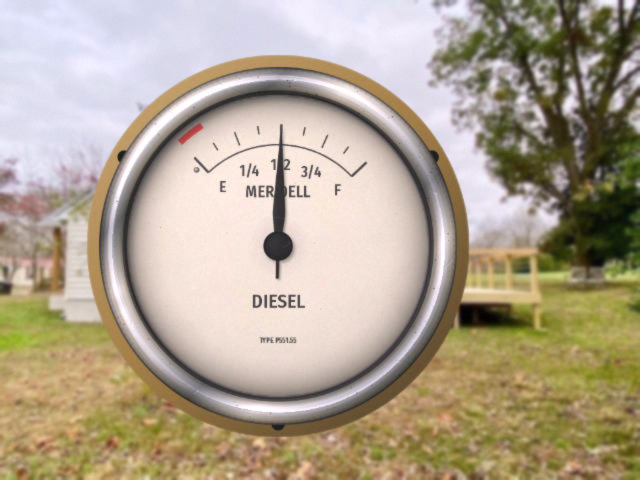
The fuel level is {"value": 0.5}
